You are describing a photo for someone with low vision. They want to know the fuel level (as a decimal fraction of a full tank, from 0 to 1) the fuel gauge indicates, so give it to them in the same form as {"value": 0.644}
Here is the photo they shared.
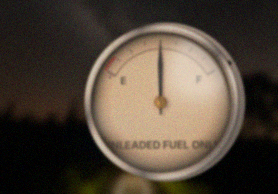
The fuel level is {"value": 0.5}
